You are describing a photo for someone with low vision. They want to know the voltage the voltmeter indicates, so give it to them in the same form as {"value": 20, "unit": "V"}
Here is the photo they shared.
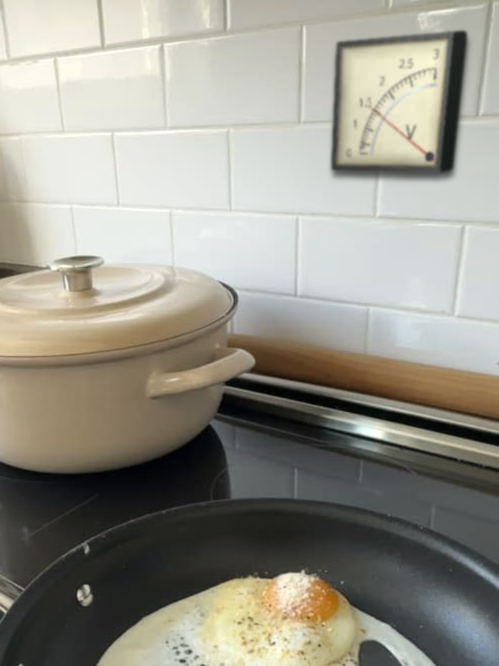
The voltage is {"value": 1.5, "unit": "V"}
